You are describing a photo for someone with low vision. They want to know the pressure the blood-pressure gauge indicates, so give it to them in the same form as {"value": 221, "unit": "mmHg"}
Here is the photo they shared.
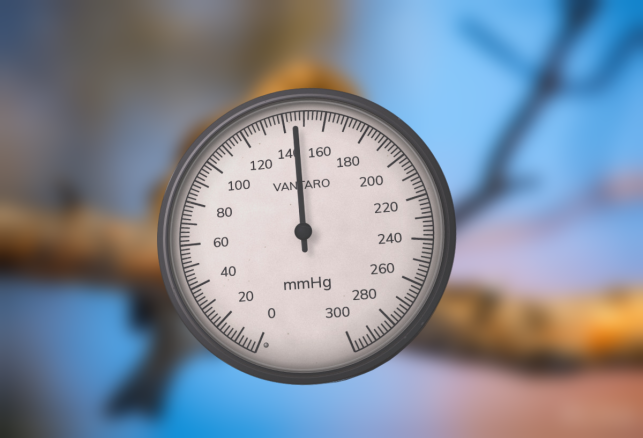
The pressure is {"value": 146, "unit": "mmHg"}
